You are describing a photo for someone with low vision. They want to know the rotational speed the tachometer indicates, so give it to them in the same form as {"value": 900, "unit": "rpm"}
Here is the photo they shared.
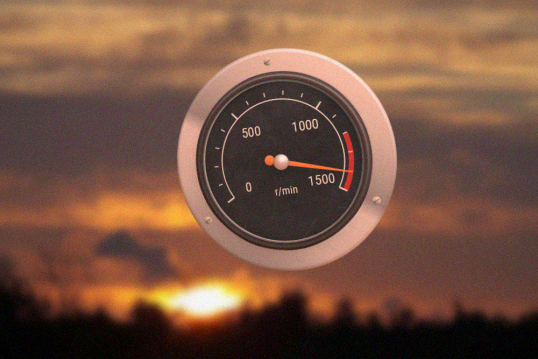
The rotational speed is {"value": 1400, "unit": "rpm"}
